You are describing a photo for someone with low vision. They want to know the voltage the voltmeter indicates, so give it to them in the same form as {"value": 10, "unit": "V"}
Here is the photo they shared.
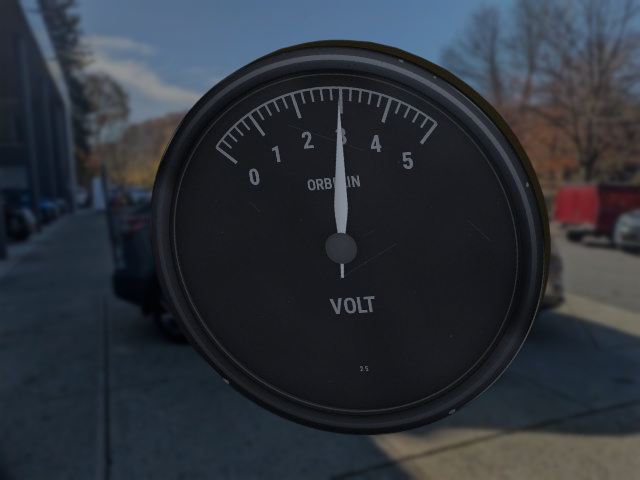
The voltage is {"value": 3, "unit": "V"}
